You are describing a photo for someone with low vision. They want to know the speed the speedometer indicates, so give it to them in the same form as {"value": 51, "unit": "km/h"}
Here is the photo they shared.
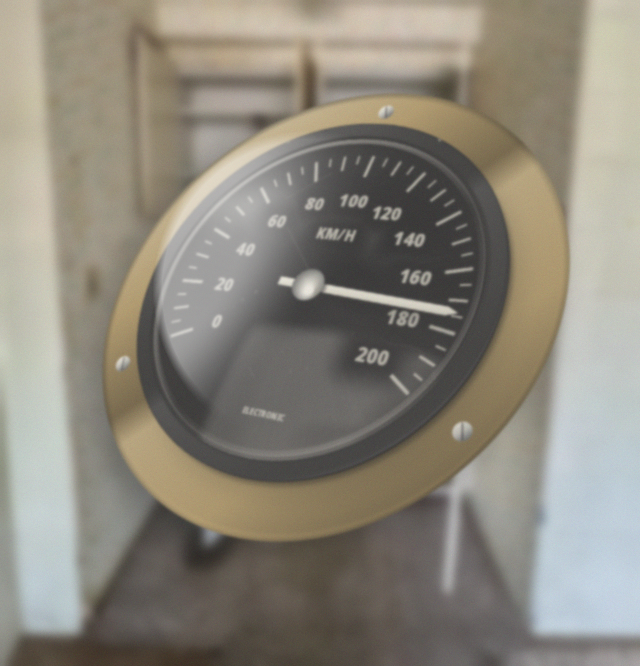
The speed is {"value": 175, "unit": "km/h"}
